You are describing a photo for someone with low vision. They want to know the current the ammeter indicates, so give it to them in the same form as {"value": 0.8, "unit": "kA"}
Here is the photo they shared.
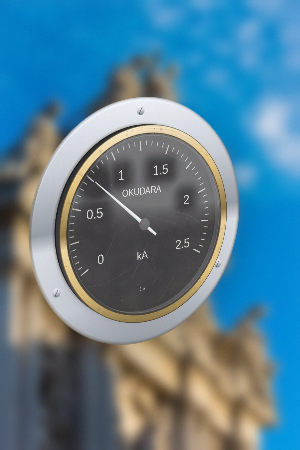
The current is {"value": 0.75, "unit": "kA"}
